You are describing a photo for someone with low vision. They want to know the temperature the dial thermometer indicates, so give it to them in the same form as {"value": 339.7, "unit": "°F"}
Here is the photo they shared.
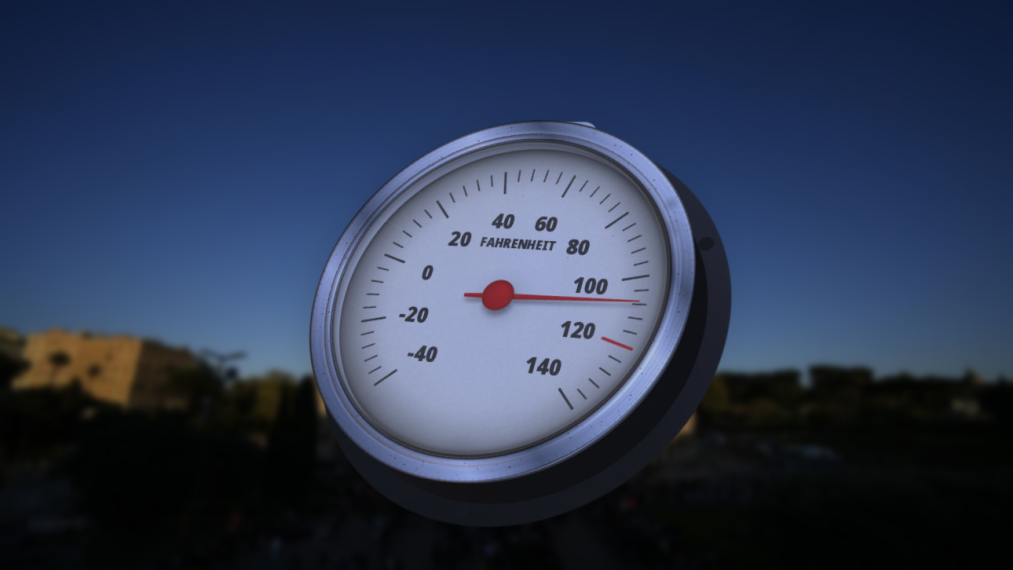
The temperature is {"value": 108, "unit": "°F"}
